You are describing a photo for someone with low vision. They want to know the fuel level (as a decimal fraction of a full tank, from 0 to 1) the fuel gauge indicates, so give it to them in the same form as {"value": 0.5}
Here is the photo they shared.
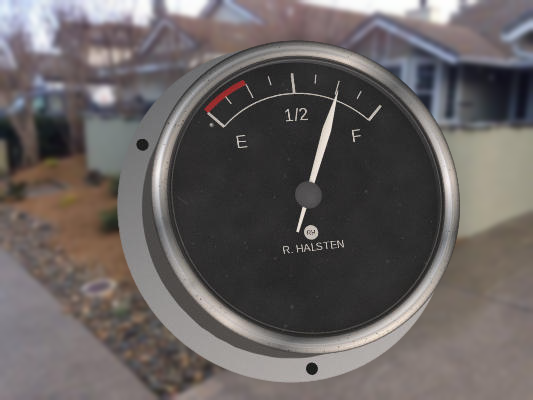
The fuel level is {"value": 0.75}
